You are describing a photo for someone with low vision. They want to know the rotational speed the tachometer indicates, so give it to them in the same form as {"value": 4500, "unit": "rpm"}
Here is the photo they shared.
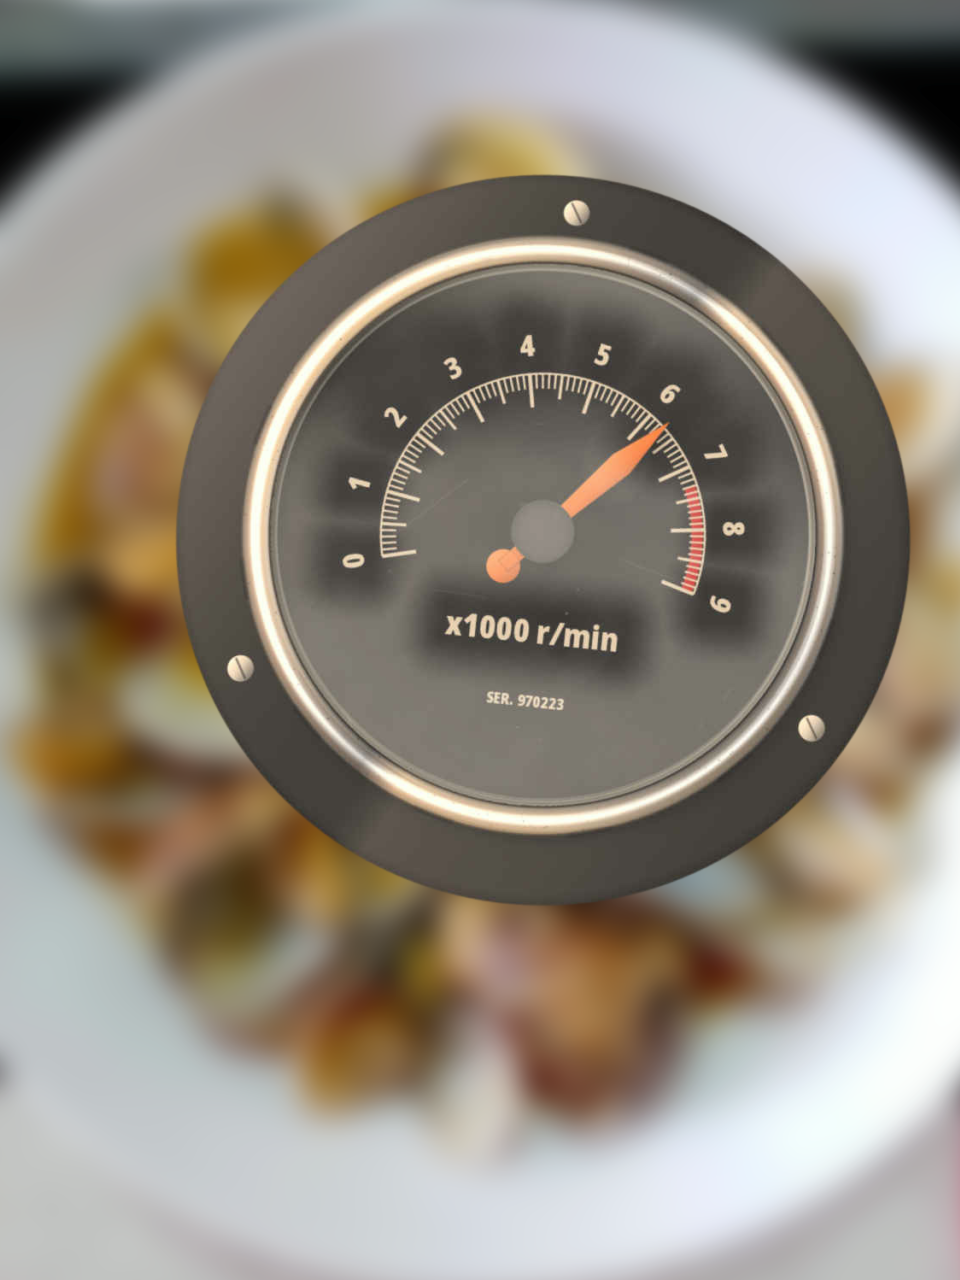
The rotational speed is {"value": 6300, "unit": "rpm"}
